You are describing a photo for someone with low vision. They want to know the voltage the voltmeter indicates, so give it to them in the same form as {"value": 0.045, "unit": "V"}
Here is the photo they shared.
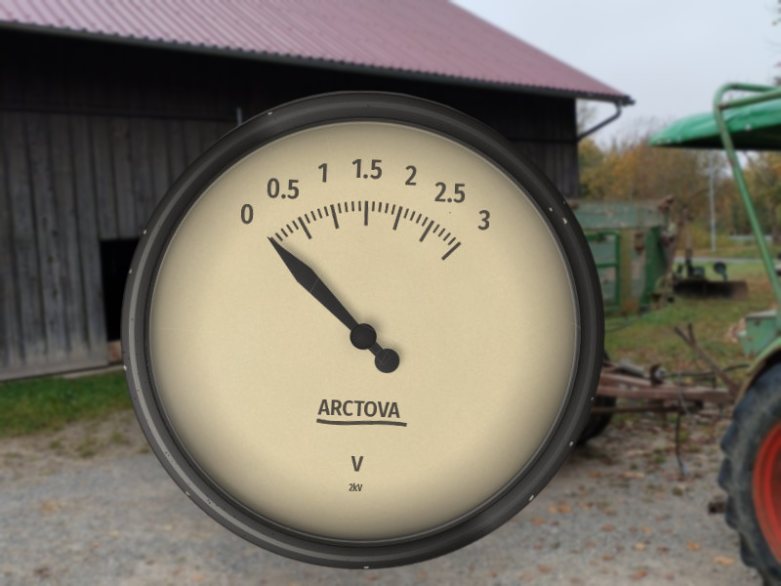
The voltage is {"value": 0, "unit": "V"}
